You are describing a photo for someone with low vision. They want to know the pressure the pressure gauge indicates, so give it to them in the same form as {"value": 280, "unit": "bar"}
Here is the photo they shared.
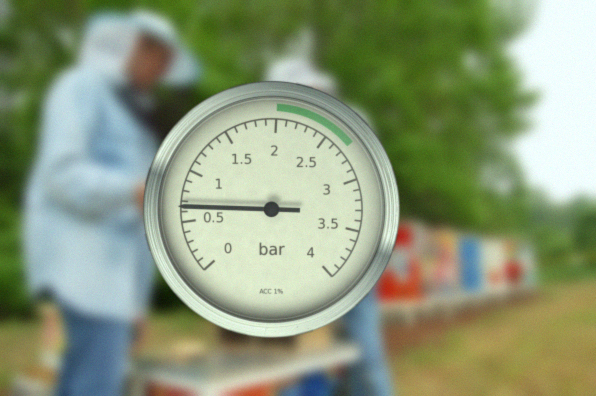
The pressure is {"value": 0.65, "unit": "bar"}
